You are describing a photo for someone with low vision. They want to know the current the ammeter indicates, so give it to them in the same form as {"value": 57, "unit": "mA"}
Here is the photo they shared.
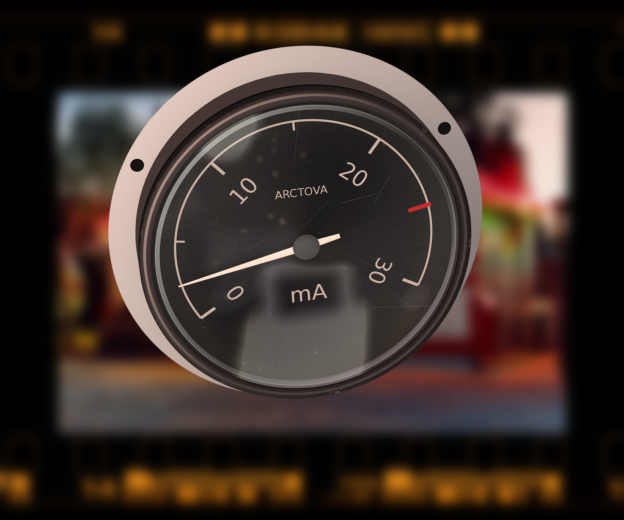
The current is {"value": 2.5, "unit": "mA"}
